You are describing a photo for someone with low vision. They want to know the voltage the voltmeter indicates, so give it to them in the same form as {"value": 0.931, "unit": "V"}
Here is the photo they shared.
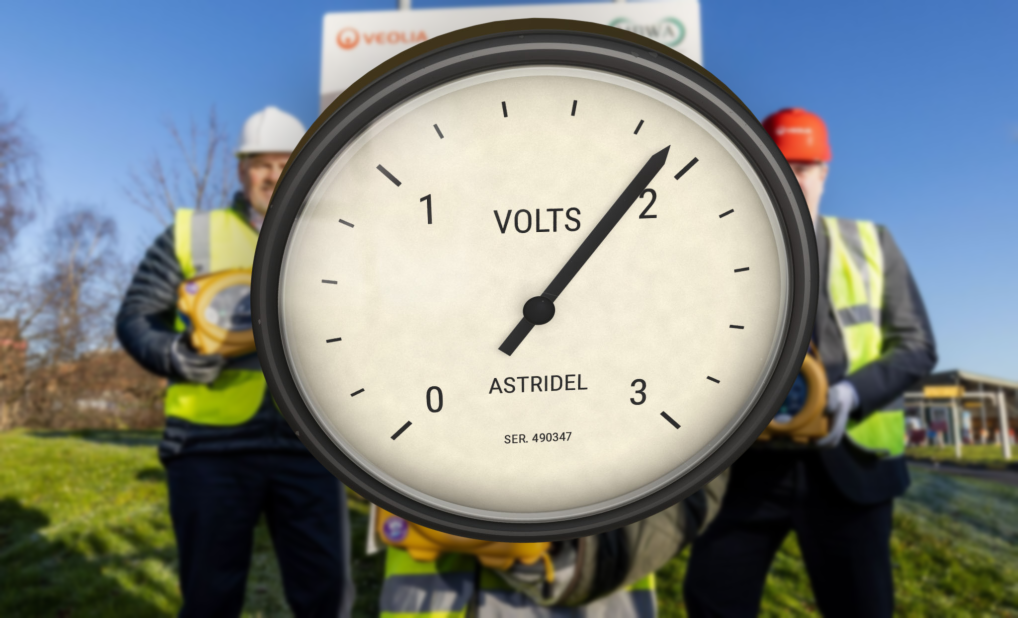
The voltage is {"value": 1.9, "unit": "V"}
